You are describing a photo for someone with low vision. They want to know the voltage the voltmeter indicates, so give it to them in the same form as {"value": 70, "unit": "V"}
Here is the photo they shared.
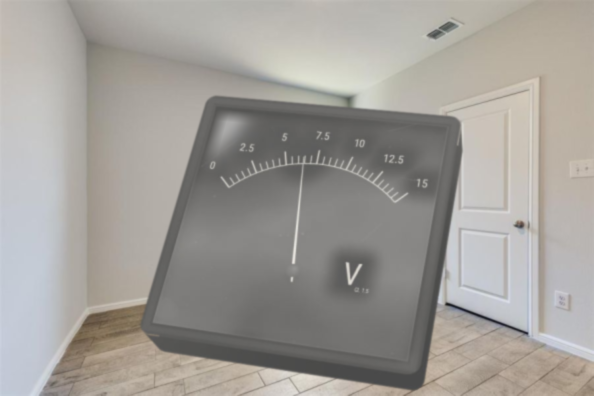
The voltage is {"value": 6.5, "unit": "V"}
